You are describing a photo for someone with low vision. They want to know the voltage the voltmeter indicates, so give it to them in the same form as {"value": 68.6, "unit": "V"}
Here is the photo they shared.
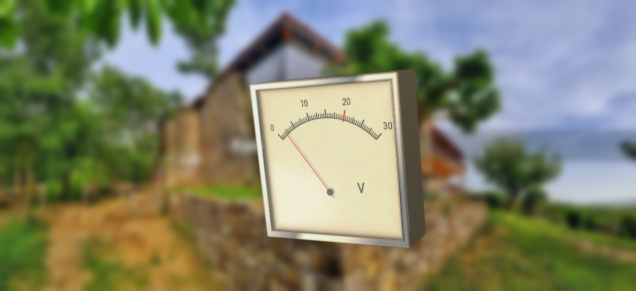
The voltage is {"value": 2.5, "unit": "V"}
